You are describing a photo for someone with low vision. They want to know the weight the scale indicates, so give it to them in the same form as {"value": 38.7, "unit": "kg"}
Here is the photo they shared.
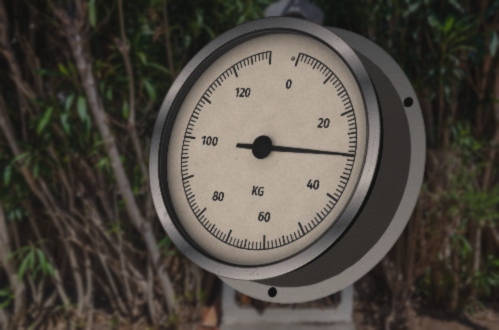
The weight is {"value": 30, "unit": "kg"}
